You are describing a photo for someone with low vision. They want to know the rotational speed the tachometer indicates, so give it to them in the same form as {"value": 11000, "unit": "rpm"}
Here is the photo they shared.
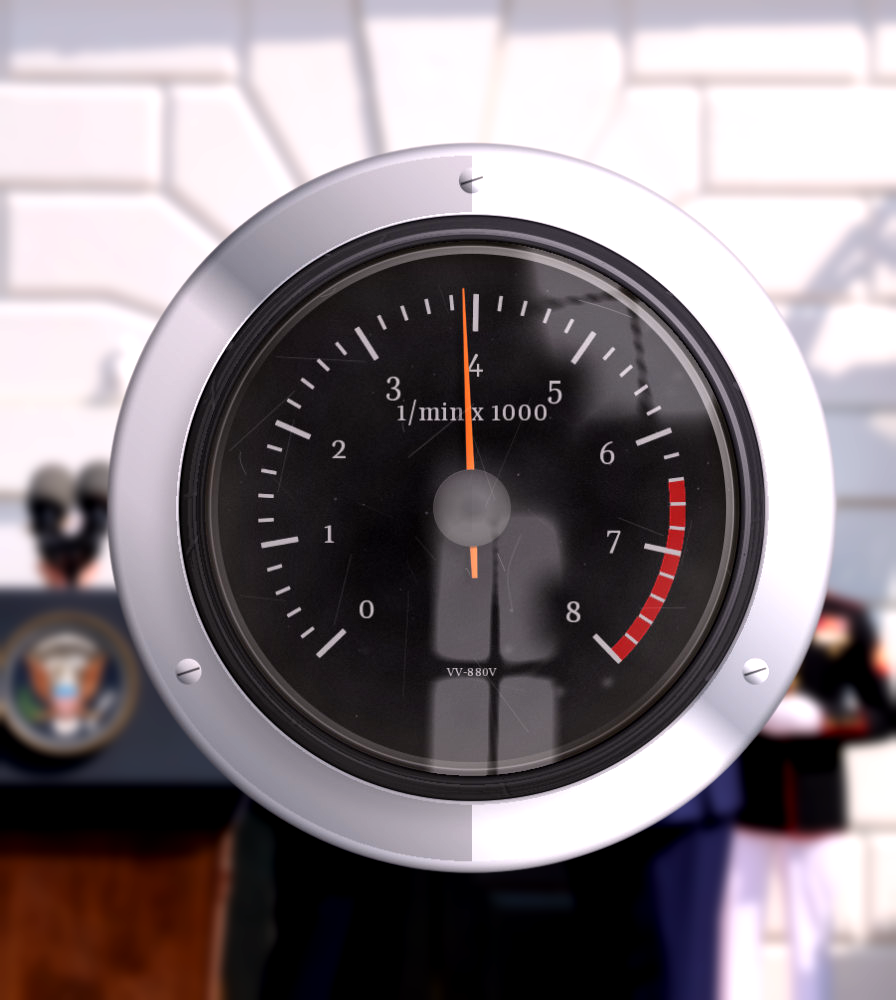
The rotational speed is {"value": 3900, "unit": "rpm"}
